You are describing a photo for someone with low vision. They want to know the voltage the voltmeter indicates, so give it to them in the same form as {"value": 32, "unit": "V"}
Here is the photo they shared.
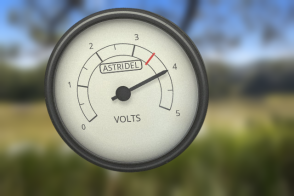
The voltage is {"value": 4, "unit": "V"}
